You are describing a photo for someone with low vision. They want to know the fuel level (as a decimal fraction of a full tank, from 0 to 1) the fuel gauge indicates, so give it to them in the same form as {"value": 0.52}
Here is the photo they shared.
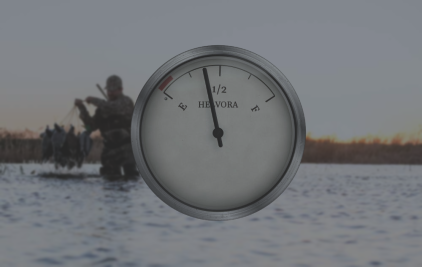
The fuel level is {"value": 0.375}
